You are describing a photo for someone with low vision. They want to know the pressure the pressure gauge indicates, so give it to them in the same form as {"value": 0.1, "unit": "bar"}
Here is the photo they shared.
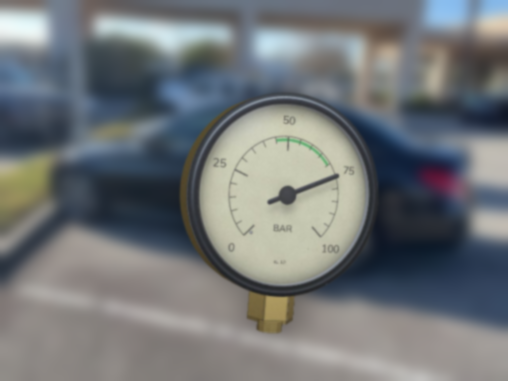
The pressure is {"value": 75, "unit": "bar"}
